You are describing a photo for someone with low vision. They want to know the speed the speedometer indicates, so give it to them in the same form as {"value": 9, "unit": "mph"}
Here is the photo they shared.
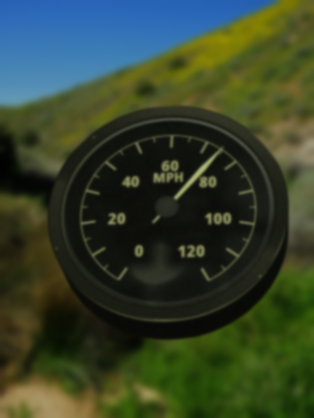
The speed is {"value": 75, "unit": "mph"}
